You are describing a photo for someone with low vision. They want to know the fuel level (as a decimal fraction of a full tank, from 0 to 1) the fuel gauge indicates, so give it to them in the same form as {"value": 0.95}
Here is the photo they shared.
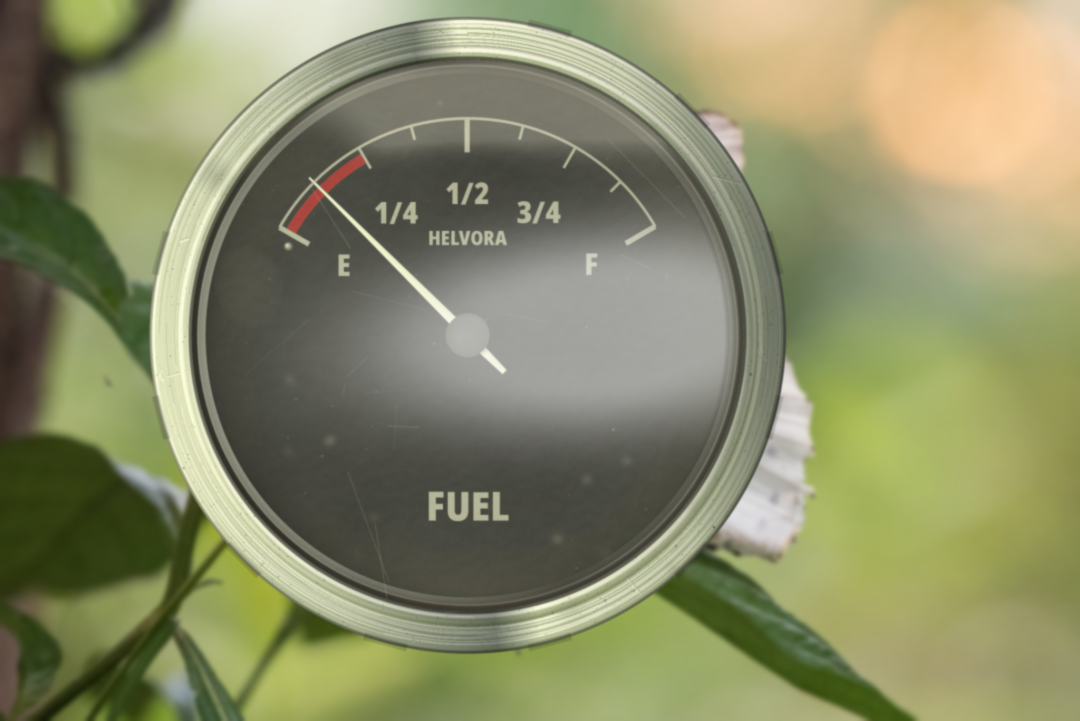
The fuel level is {"value": 0.125}
